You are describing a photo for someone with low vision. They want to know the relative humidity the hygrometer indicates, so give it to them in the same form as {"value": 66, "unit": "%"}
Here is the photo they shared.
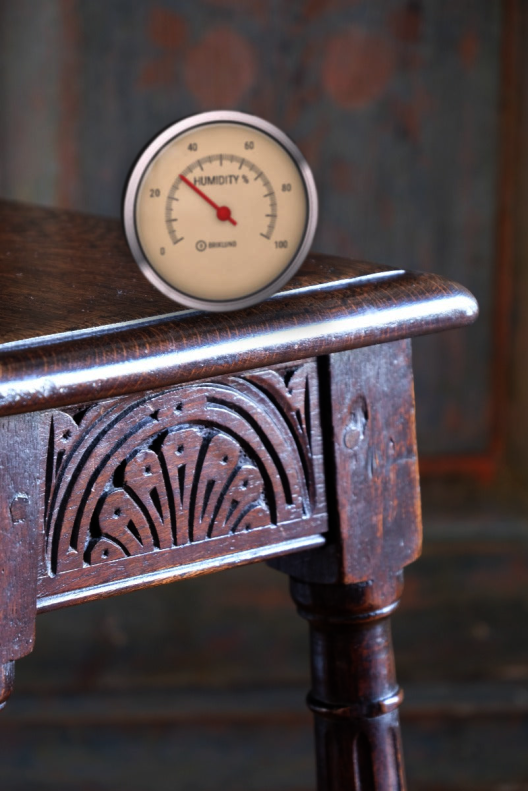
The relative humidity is {"value": 30, "unit": "%"}
